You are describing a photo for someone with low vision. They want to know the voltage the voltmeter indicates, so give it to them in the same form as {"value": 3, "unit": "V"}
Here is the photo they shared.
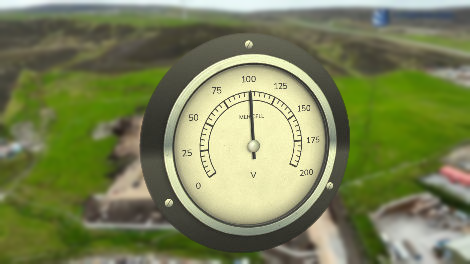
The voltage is {"value": 100, "unit": "V"}
